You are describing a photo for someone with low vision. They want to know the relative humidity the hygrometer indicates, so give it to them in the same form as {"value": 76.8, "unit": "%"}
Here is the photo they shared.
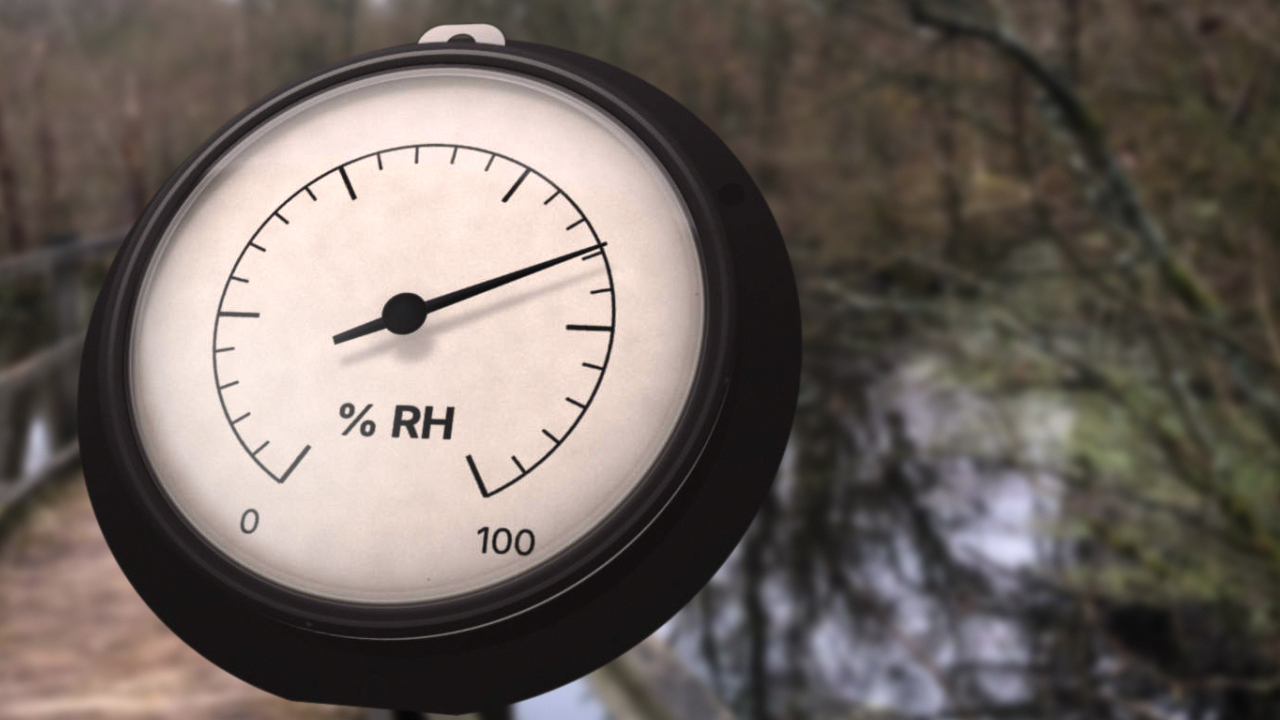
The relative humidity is {"value": 72, "unit": "%"}
